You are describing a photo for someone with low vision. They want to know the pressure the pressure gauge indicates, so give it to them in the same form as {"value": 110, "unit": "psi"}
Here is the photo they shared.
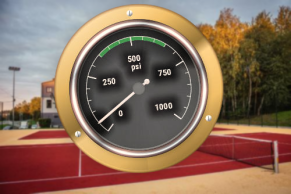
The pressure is {"value": 50, "unit": "psi"}
